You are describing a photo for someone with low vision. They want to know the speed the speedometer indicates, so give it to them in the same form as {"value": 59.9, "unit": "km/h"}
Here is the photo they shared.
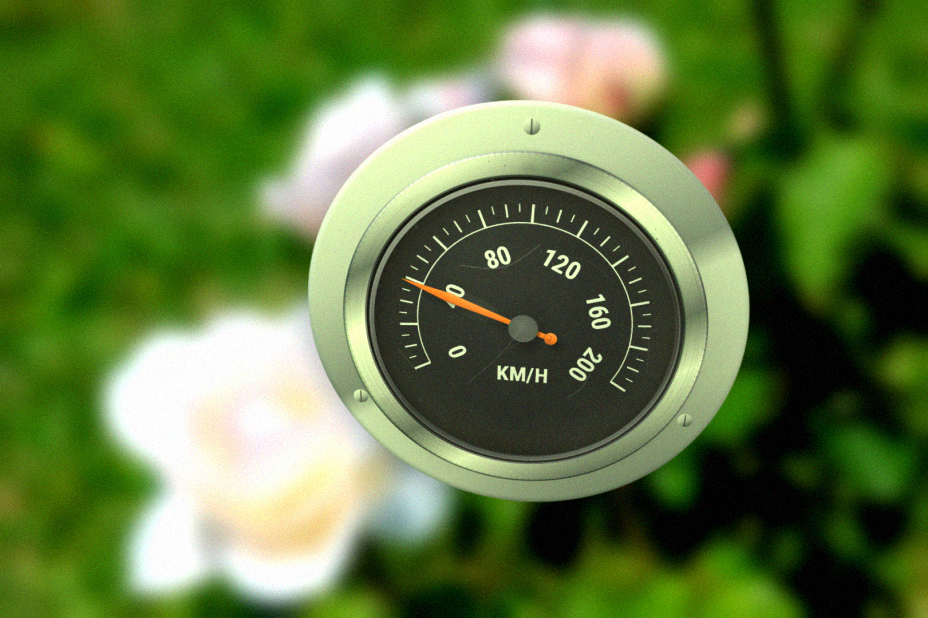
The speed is {"value": 40, "unit": "km/h"}
